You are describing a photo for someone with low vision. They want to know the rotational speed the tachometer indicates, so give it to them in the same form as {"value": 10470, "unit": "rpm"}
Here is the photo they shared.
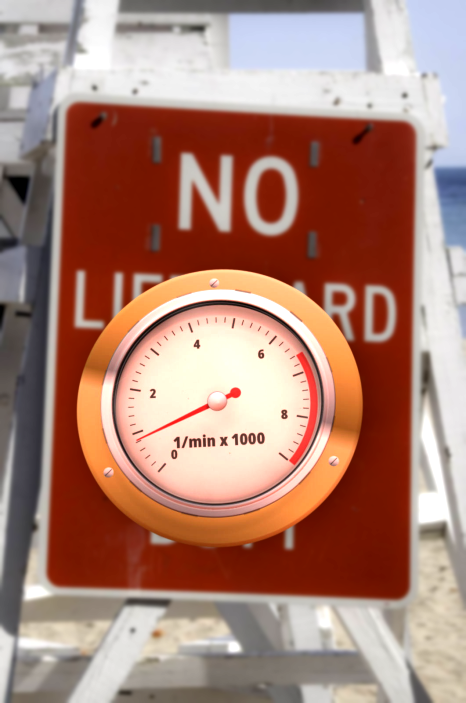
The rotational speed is {"value": 800, "unit": "rpm"}
